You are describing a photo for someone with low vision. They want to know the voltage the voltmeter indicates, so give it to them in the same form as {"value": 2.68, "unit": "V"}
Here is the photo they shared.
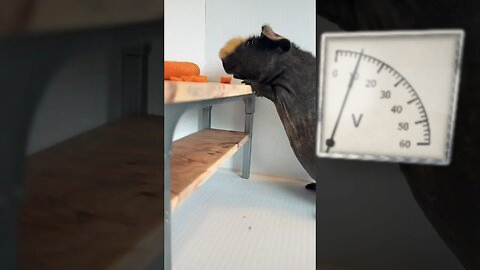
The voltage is {"value": 10, "unit": "V"}
